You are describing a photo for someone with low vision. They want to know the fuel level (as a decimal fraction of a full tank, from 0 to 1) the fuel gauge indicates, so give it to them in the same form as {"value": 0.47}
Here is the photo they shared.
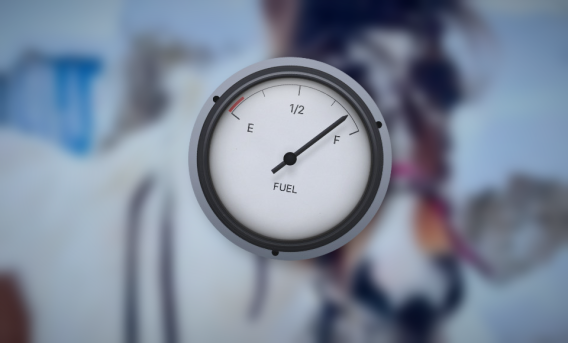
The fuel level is {"value": 0.875}
